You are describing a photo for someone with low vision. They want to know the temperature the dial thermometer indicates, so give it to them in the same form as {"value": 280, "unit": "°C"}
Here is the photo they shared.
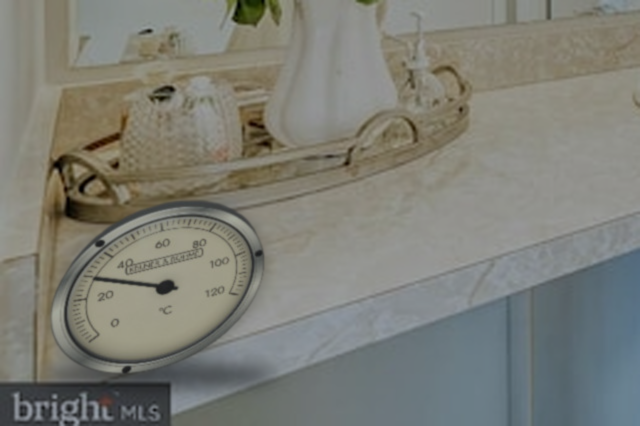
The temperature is {"value": 30, "unit": "°C"}
